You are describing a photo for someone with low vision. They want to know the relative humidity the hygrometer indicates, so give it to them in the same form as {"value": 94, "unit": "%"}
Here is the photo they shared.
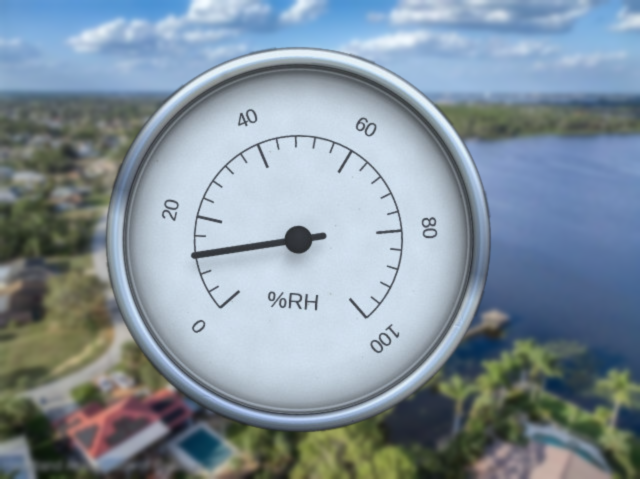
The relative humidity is {"value": 12, "unit": "%"}
